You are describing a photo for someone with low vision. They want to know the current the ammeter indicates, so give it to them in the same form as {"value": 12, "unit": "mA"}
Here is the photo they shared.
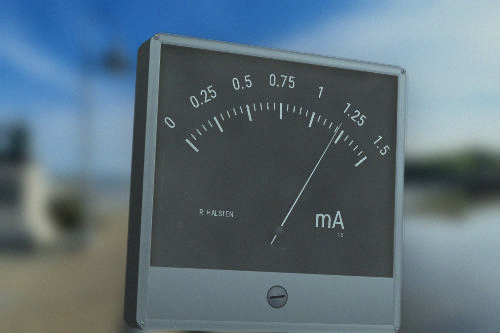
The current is {"value": 1.2, "unit": "mA"}
